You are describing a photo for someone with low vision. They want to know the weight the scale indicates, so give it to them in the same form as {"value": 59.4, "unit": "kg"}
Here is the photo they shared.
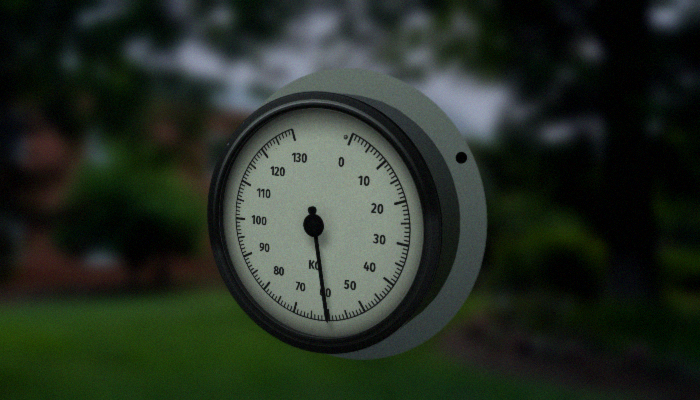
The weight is {"value": 60, "unit": "kg"}
